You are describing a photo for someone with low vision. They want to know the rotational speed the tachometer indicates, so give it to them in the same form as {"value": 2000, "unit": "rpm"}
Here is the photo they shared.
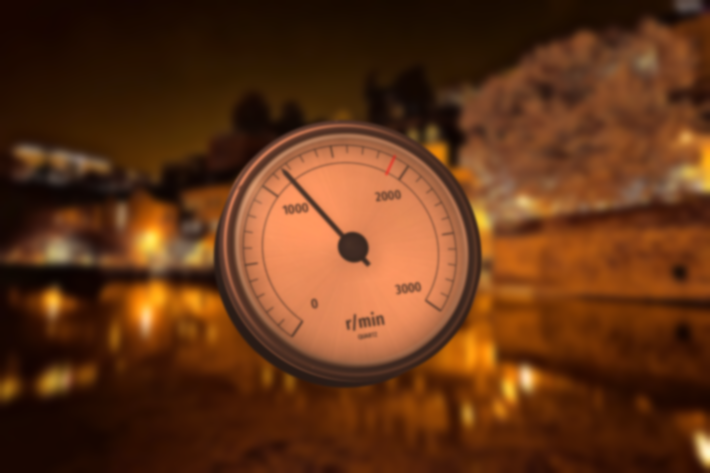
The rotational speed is {"value": 1150, "unit": "rpm"}
